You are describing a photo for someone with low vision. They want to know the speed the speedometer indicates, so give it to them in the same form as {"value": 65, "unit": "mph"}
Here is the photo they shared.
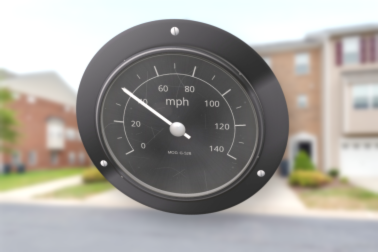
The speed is {"value": 40, "unit": "mph"}
